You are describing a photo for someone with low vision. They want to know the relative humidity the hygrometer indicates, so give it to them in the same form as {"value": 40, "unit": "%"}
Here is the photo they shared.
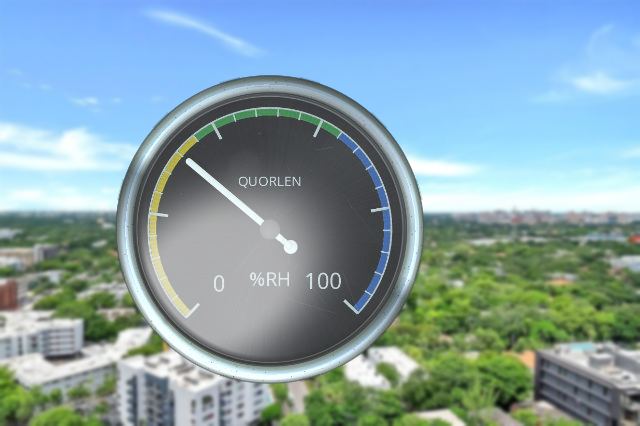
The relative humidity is {"value": 32, "unit": "%"}
